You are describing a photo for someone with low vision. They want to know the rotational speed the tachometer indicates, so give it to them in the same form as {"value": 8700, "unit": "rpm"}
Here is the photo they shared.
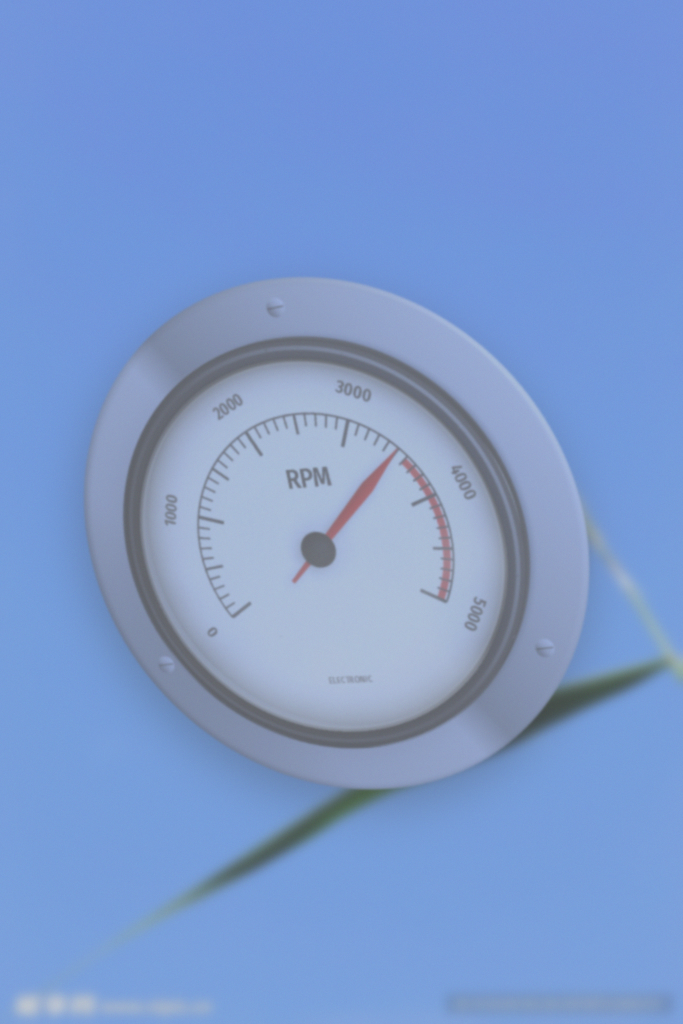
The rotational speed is {"value": 3500, "unit": "rpm"}
